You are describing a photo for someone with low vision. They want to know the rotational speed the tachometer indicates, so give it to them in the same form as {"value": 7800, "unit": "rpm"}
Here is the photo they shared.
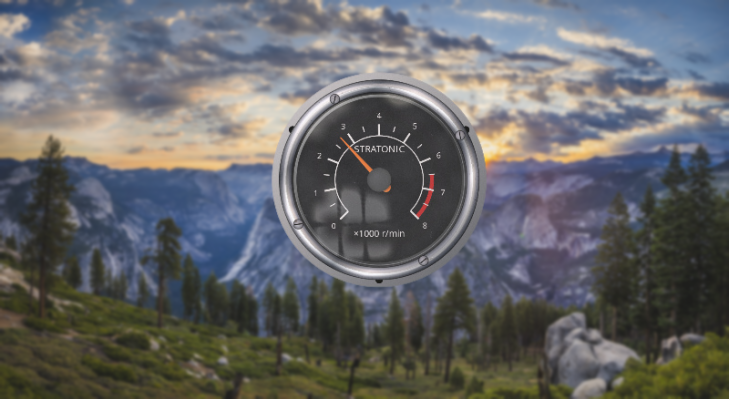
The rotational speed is {"value": 2750, "unit": "rpm"}
